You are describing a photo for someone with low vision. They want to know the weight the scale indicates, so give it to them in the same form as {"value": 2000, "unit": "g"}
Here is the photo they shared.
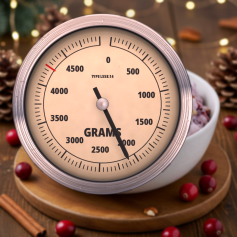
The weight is {"value": 2100, "unit": "g"}
